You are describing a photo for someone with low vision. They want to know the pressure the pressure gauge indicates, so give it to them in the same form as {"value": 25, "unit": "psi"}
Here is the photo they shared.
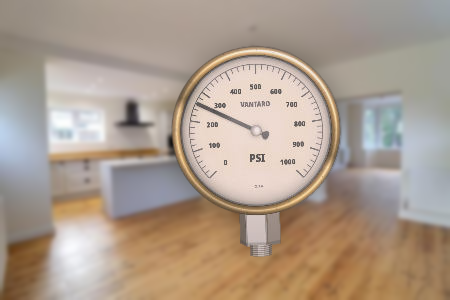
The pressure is {"value": 260, "unit": "psi"}
